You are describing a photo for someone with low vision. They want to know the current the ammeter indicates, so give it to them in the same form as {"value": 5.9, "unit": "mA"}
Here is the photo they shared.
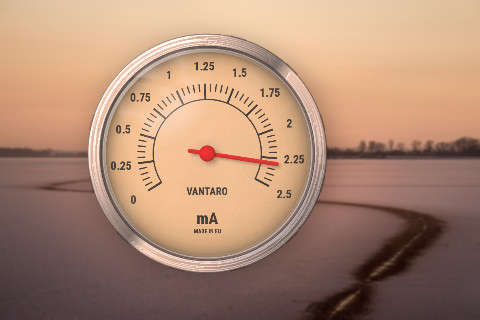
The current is {"value": 2.3, "unit": "mA"}
